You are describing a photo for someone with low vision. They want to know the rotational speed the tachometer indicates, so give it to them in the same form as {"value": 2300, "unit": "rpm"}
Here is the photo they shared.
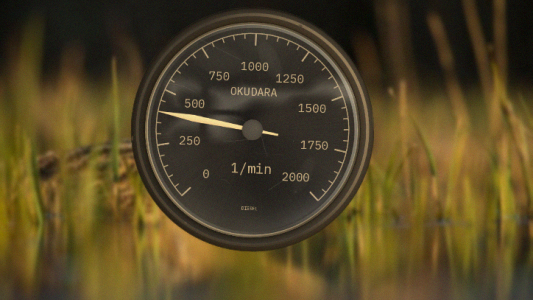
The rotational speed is {"value": 400, "unit": "rpm"}
